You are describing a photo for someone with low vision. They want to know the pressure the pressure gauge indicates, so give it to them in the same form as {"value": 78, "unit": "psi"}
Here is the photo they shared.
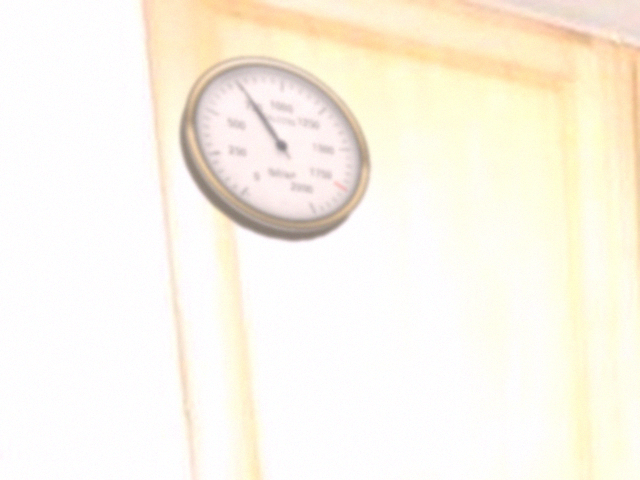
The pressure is {"value": 750, "unit": "psi"}
